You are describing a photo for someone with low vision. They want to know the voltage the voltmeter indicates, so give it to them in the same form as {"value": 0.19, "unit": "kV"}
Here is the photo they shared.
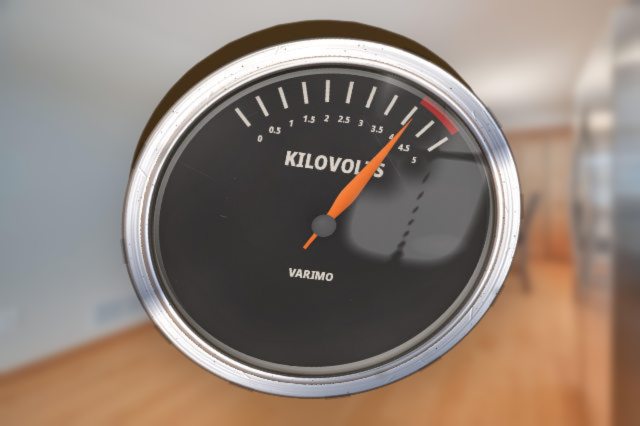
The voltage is {"value": 4, "unit": "kV"}
